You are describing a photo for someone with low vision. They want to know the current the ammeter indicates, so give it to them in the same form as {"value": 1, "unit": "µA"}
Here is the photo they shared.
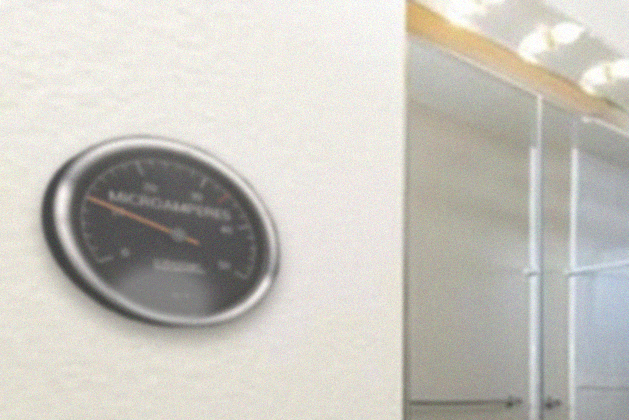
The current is {"value": 10, "unit": "µA"}
